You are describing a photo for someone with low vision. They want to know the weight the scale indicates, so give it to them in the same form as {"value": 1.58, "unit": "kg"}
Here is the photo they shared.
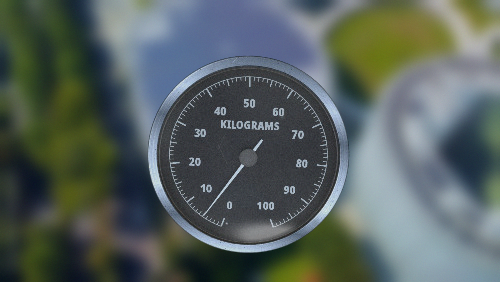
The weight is {"value": 5, "unit": "kg"}
